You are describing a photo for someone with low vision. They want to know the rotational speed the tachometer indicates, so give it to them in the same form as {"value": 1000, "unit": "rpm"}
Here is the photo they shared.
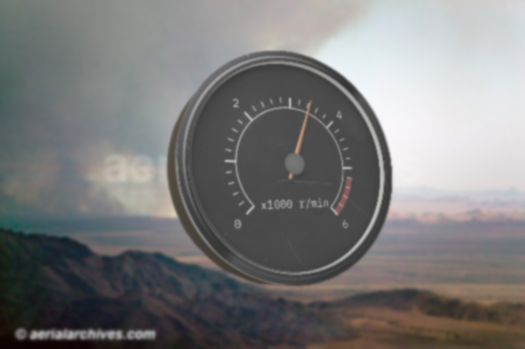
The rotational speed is {"value": 3400, "unit": "rpm"}
